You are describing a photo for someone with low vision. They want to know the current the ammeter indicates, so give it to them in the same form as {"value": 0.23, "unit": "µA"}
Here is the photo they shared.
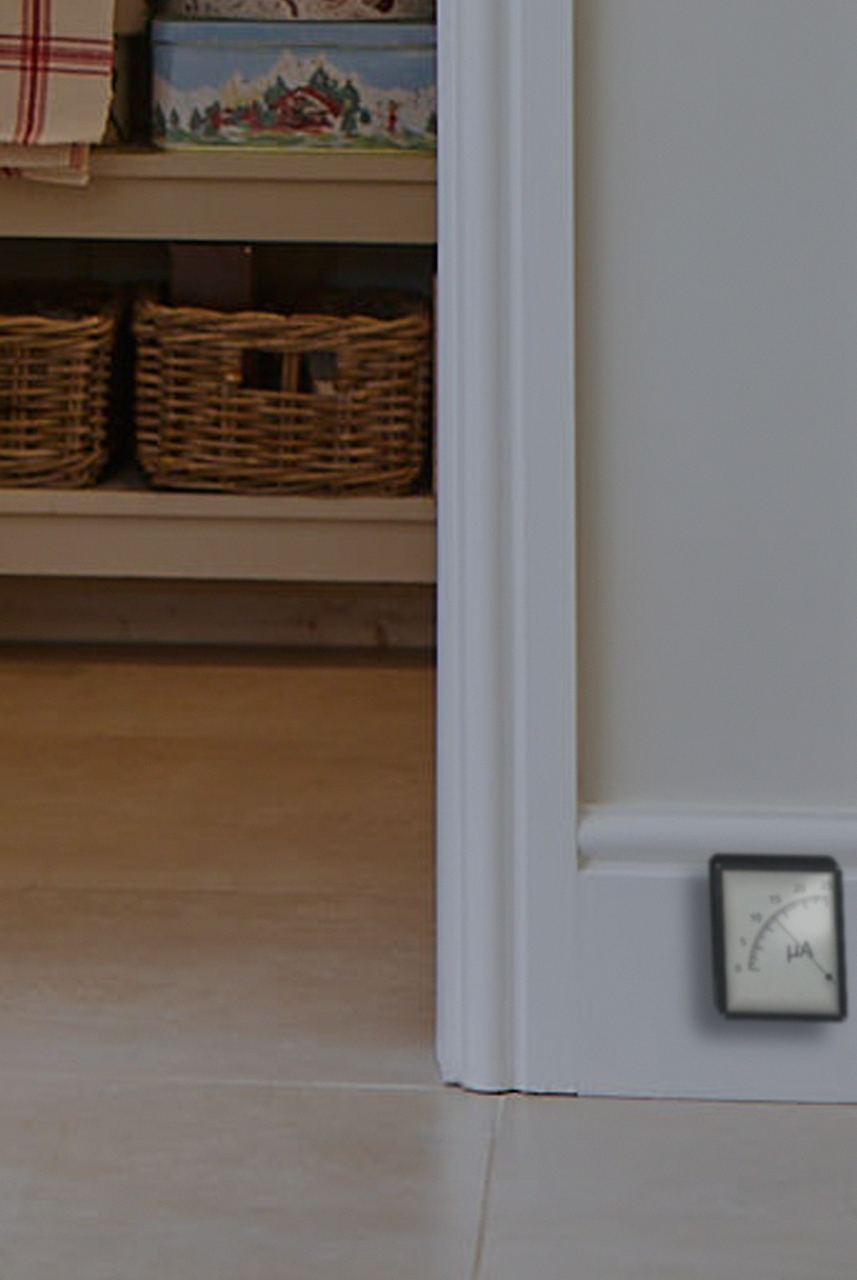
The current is {"value": 12.5, "unit": "µA"}
